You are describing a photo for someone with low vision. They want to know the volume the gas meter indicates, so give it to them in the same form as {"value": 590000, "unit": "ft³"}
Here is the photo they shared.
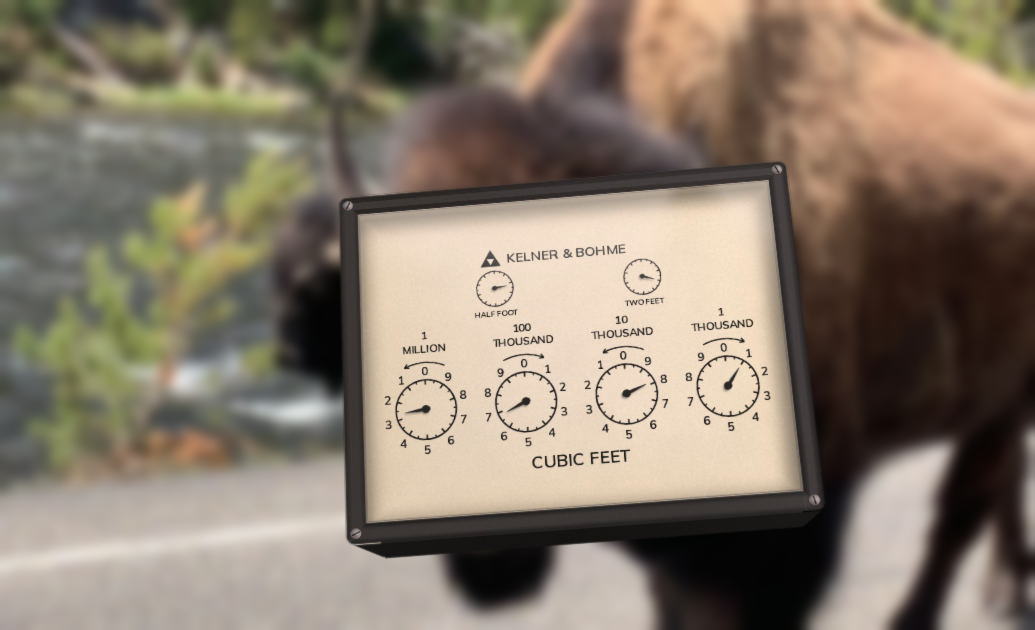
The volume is {"value": 268100, "unit": "ft³"}
